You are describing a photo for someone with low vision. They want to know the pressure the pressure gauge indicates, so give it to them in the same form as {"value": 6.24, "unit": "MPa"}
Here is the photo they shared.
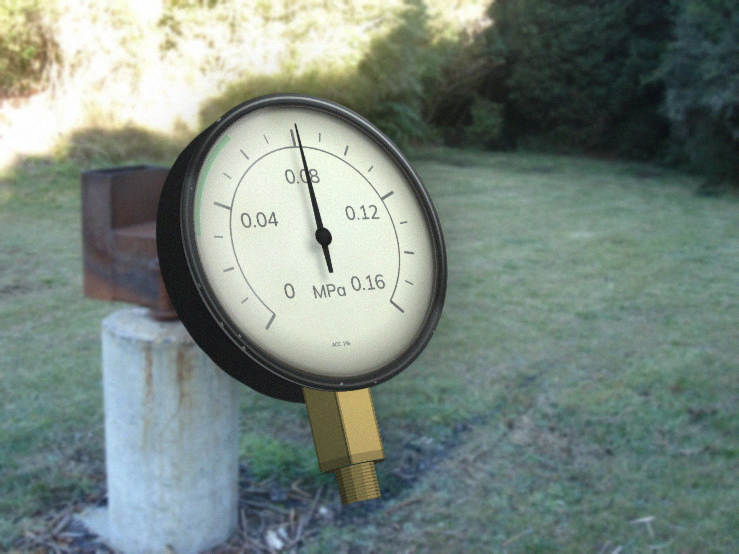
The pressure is {"value": 0.08, "unit": "MPa"}
